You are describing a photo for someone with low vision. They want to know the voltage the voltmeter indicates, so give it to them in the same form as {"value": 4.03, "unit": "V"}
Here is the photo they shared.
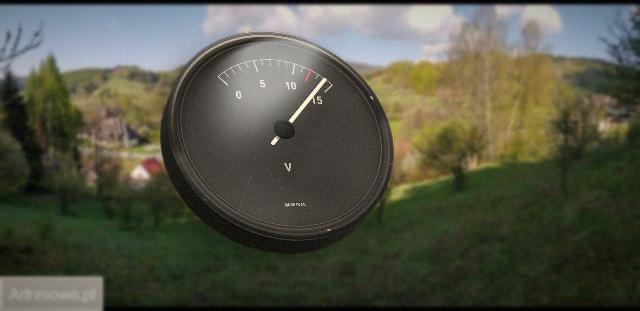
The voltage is {"value": 14, "unit": "V"}
